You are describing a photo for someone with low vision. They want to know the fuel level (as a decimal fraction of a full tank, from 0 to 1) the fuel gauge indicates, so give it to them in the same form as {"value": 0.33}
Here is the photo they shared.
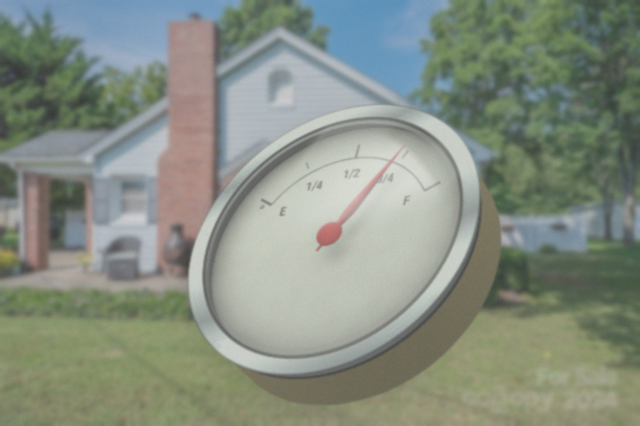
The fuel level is {"value": 0.75}
